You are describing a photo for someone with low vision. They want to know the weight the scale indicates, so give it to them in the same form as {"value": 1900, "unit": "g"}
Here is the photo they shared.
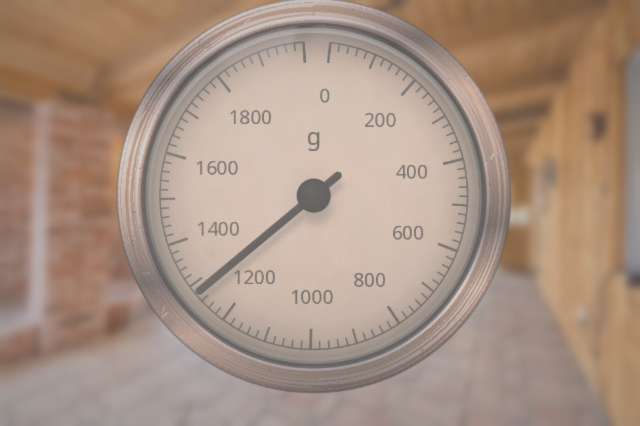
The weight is {"value": 1280, "unit": "g"}
